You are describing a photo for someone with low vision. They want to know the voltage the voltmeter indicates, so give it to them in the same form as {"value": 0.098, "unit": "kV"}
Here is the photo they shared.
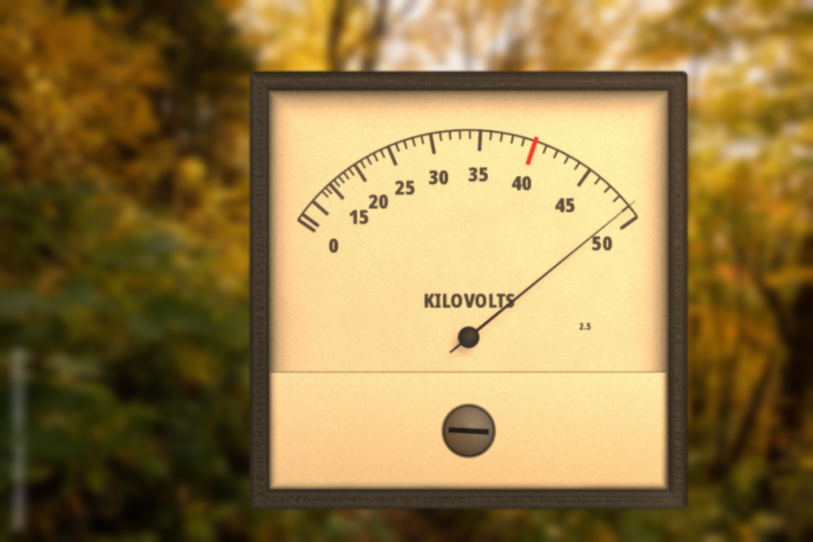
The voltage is {"value": 49, "unit": "kV"}
